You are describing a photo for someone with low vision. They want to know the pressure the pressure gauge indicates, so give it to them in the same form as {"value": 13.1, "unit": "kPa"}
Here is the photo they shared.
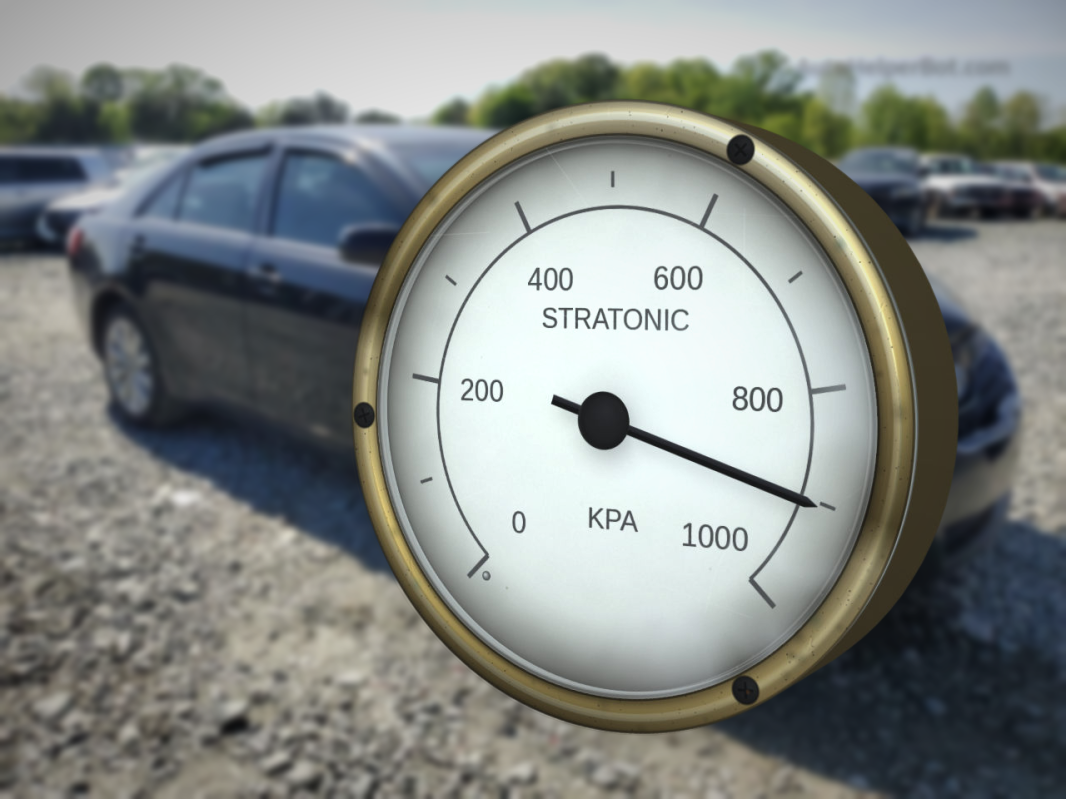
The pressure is {"value": 900, "unit": "kPa"}
